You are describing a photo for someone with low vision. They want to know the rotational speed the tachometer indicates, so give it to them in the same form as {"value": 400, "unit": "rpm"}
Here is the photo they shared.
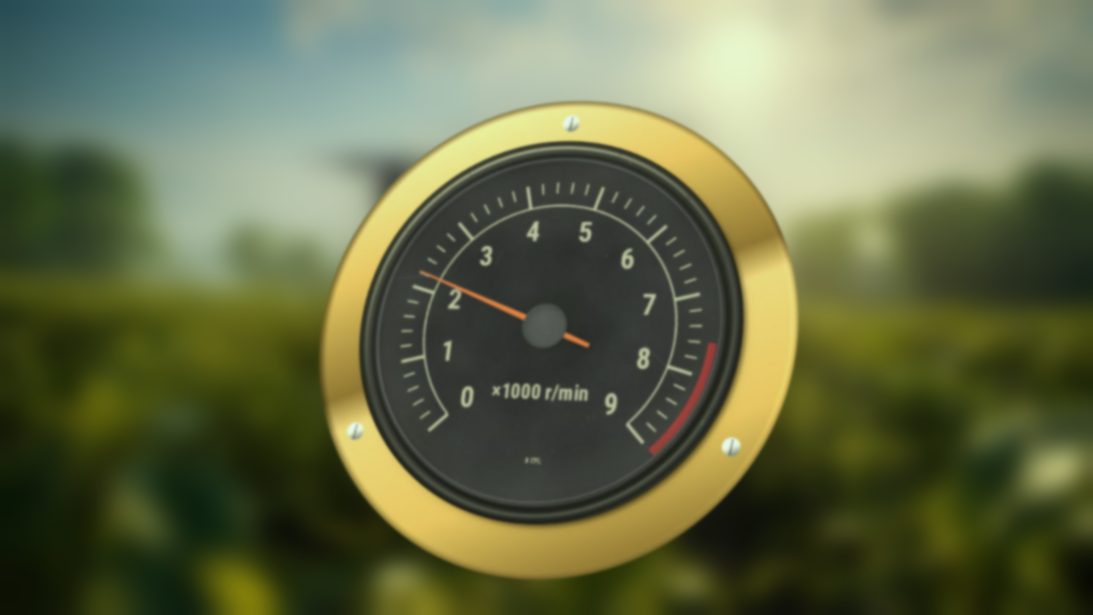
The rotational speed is {"value": 2200, "unit": "rpm"}
